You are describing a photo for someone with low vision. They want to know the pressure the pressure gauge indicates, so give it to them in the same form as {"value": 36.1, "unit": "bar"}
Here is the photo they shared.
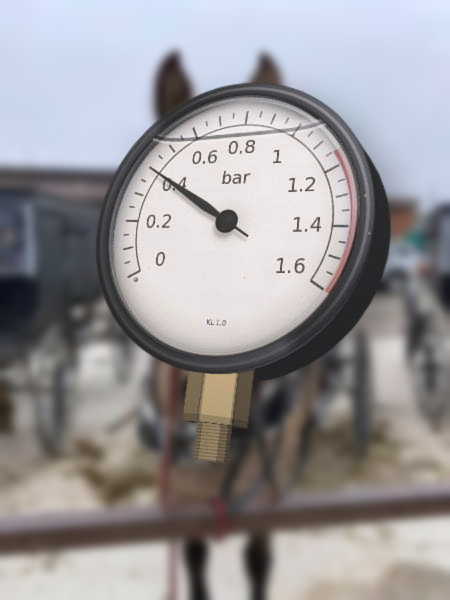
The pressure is {"value": 0.4, "unit": "bar"}
